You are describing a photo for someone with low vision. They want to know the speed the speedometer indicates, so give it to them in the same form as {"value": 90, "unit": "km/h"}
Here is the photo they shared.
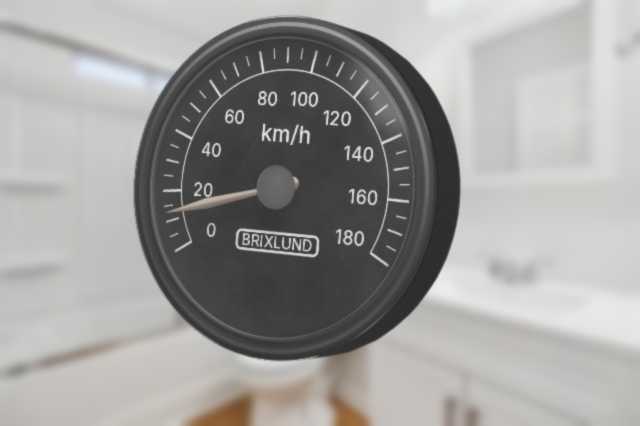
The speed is {"value": 12.5, "unit": "km/h"}
